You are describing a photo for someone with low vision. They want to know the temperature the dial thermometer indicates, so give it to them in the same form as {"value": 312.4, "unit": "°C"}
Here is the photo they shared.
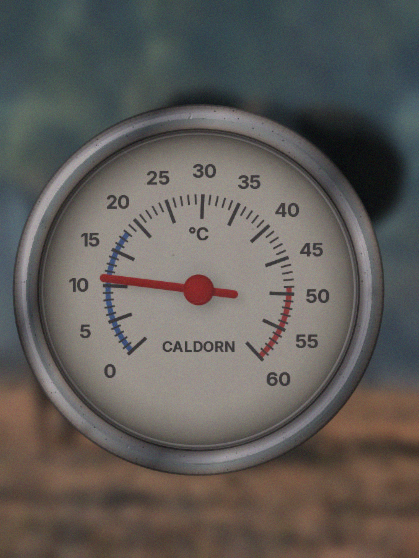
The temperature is {"value": 11, "unit": "°C"}
